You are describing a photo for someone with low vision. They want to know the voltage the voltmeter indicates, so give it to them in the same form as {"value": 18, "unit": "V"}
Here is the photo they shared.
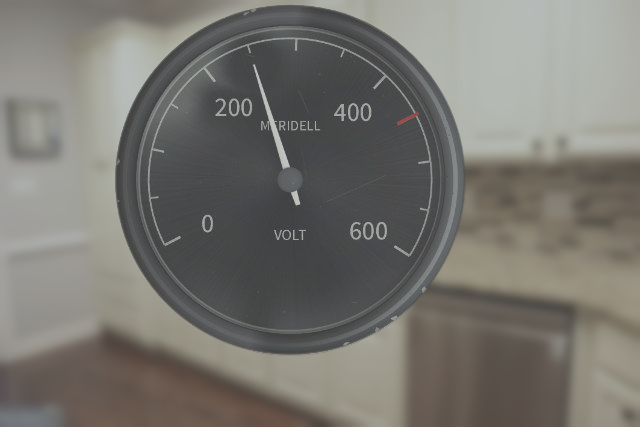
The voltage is {"value": 250, "unit": "V"}
